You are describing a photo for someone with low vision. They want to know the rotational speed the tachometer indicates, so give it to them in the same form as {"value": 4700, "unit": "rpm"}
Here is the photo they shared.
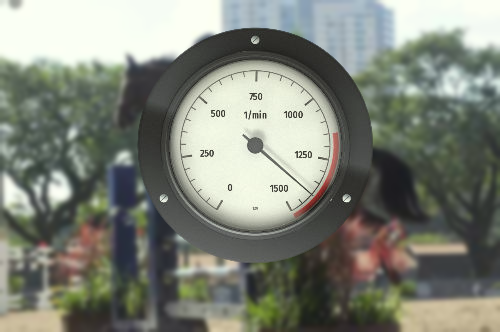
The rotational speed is {"value": 1400, "unit": "rpm"}
